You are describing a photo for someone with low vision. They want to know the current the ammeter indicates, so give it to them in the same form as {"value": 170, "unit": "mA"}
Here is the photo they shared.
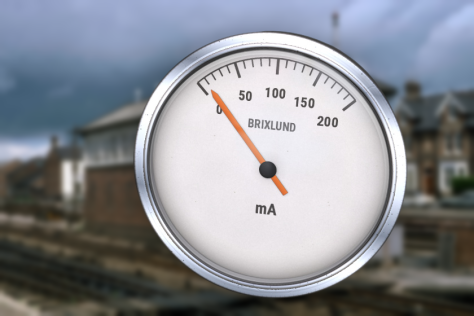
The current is {"value": 10, "unit": "mA"}
